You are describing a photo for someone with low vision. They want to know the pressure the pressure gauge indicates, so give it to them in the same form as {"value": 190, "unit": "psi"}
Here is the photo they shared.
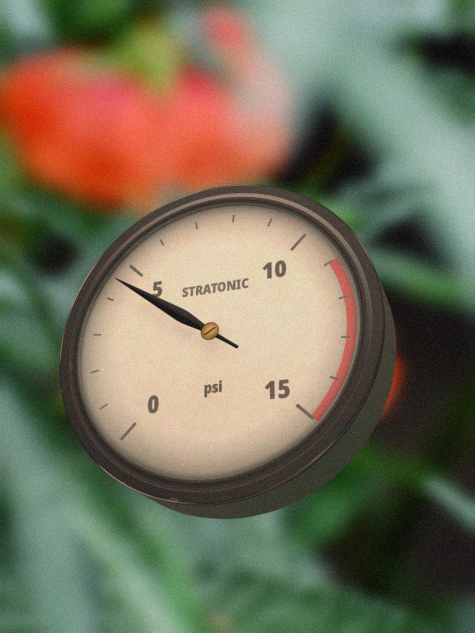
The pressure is {"value": 4.5, "unit": "psi"}
